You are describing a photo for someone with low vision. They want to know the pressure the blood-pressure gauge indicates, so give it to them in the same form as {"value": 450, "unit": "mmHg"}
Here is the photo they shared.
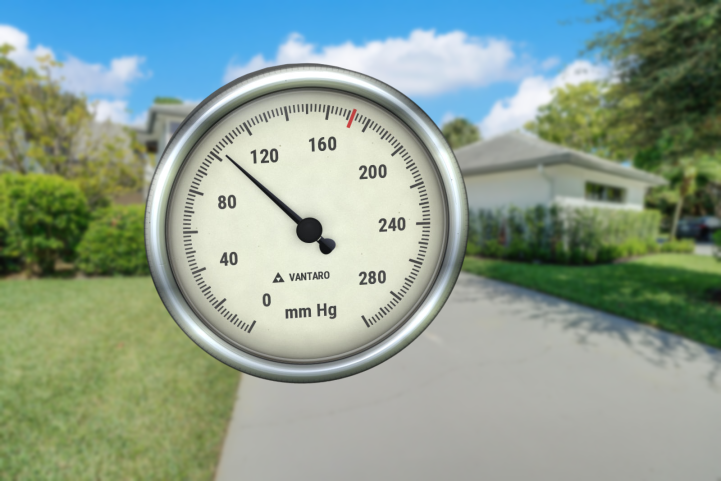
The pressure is {"value": 104, "unit": "mmHg"}
